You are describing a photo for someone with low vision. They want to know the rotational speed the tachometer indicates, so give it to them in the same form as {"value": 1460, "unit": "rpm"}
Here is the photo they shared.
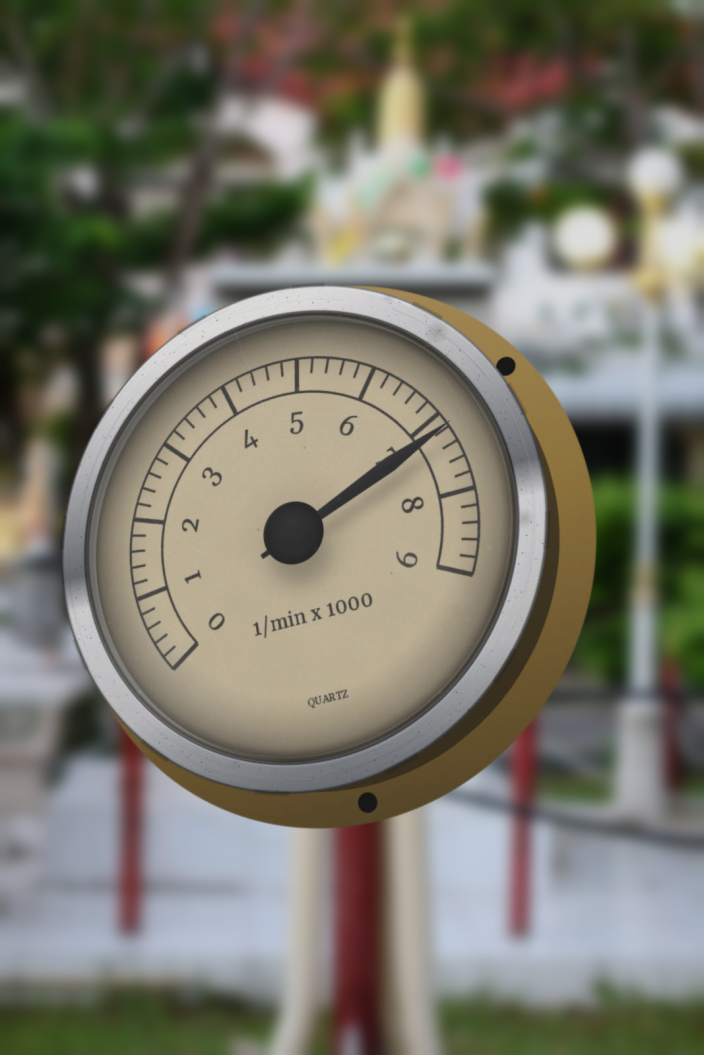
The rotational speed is {"value": 7200, "unit": "rpm"}
